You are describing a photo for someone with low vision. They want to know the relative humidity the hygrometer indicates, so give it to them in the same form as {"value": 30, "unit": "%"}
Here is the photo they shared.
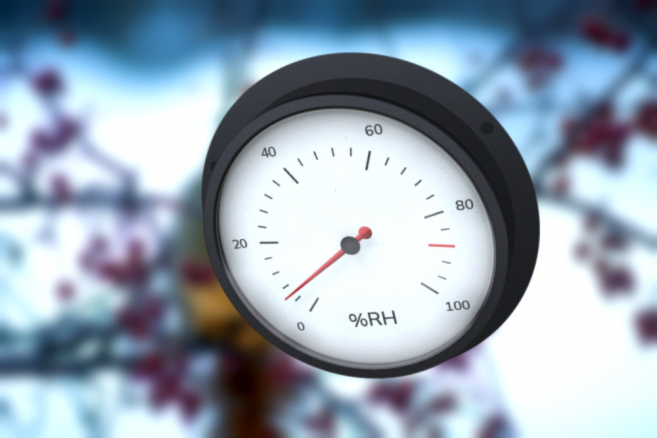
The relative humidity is {"value": 6, "unit": "%"}
